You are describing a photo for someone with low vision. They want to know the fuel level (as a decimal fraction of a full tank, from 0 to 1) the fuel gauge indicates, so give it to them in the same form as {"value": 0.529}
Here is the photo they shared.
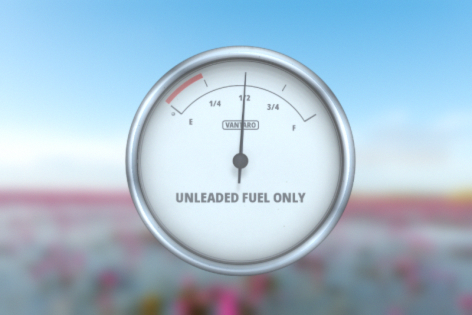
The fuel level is {"value": 0.5}
